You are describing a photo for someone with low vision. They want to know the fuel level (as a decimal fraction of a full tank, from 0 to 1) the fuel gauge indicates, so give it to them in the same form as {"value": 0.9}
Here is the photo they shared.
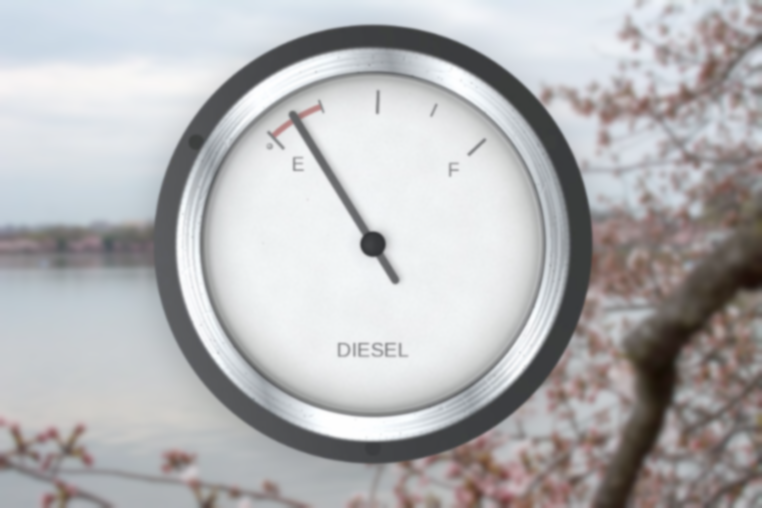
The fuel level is {"value": 0.125}
